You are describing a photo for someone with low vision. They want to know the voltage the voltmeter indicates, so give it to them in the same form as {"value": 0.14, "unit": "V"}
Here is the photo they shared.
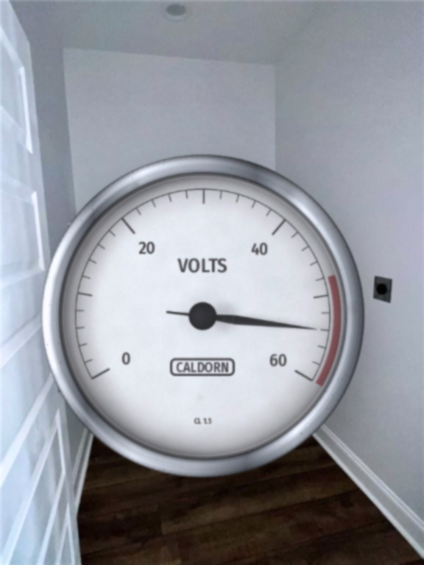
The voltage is {"value": 54, "unit": "V"}
